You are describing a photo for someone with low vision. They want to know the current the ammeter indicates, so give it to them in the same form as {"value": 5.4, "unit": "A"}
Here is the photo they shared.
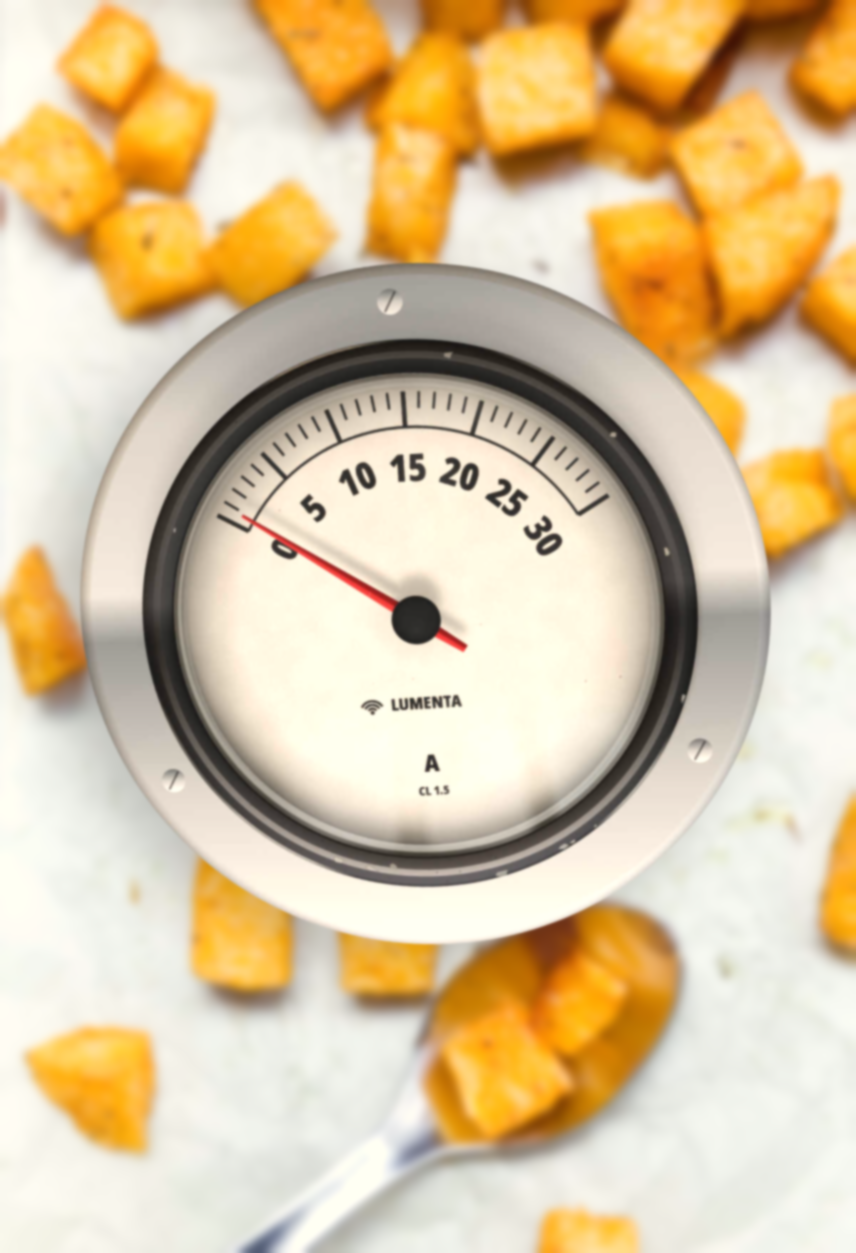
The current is {"value": 1, "unit": "A"}
